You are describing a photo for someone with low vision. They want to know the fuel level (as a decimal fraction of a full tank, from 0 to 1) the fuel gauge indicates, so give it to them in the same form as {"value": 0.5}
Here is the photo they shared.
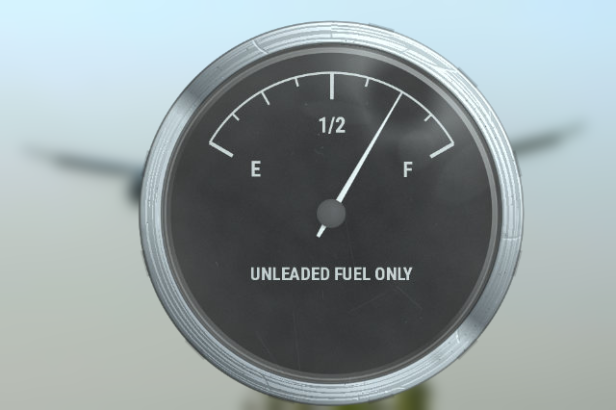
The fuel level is {"value": 0.75}
